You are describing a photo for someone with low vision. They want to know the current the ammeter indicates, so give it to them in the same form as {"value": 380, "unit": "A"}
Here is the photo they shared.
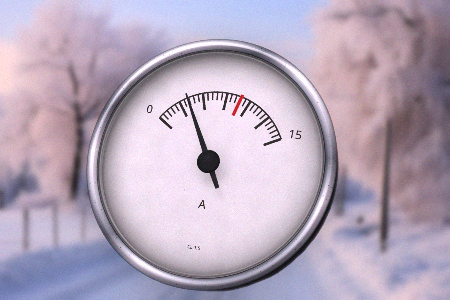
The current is {"value": 3.5, "unit": "A"}
